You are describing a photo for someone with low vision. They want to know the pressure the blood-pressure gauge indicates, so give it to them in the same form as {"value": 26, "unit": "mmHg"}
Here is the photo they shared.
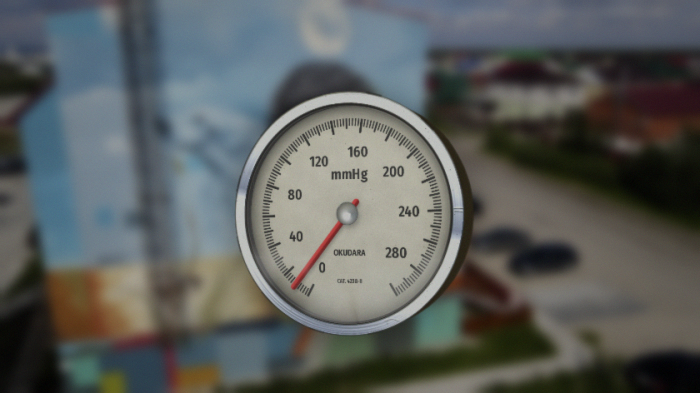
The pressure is {"value": 10, "unit": "mmHg"}
